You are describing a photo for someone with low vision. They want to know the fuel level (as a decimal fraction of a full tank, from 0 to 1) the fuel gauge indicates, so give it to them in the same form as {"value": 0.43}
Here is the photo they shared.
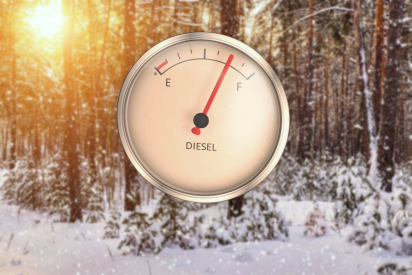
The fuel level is {"value": 0.75}
